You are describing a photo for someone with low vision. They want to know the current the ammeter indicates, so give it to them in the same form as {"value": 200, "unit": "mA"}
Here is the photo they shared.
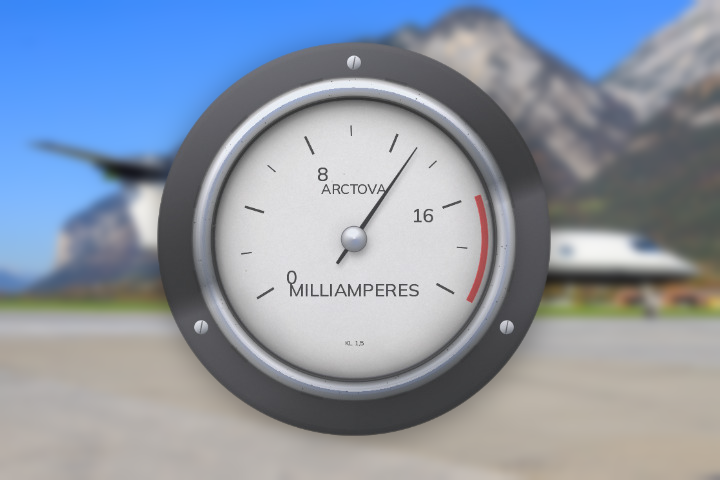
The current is {"value": 13, "unit": "mA"}
